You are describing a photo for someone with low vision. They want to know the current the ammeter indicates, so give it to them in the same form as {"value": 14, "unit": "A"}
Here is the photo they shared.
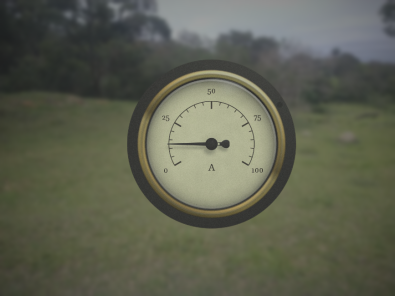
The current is {"value": 12.5, "unit": "A"}
